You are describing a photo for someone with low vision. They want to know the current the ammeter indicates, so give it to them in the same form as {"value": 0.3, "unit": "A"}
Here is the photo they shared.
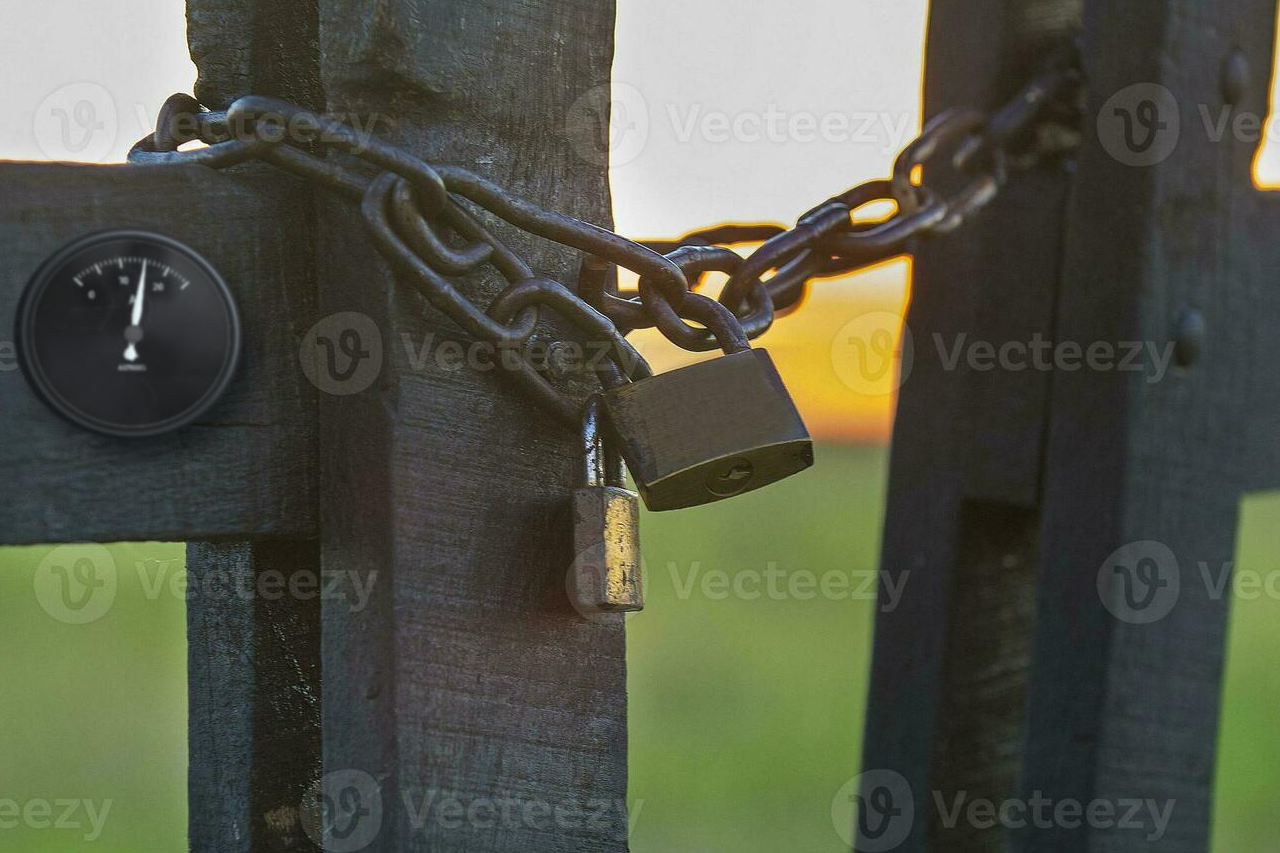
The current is {"value": 15, "unit": "A"}
